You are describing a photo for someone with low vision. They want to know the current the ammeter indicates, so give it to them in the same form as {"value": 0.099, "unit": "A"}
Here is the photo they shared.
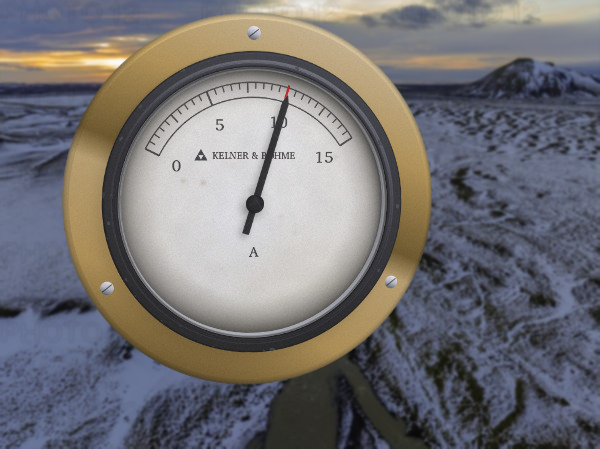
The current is {"value": 10, "unit": "A"}
